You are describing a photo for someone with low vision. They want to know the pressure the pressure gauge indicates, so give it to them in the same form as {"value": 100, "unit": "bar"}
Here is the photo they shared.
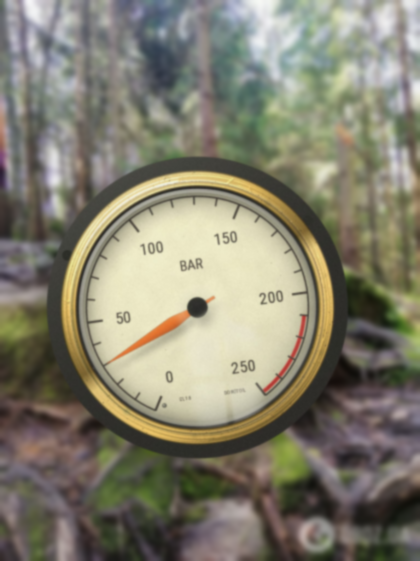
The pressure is {"value": 30, "unit": "bar"}
